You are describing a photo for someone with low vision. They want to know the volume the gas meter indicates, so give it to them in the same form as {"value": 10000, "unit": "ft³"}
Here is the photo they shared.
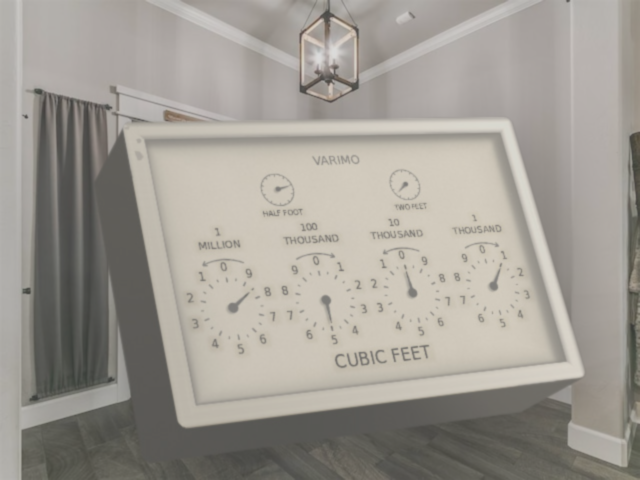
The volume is {"value": 850100, "unit": "ft³"}
